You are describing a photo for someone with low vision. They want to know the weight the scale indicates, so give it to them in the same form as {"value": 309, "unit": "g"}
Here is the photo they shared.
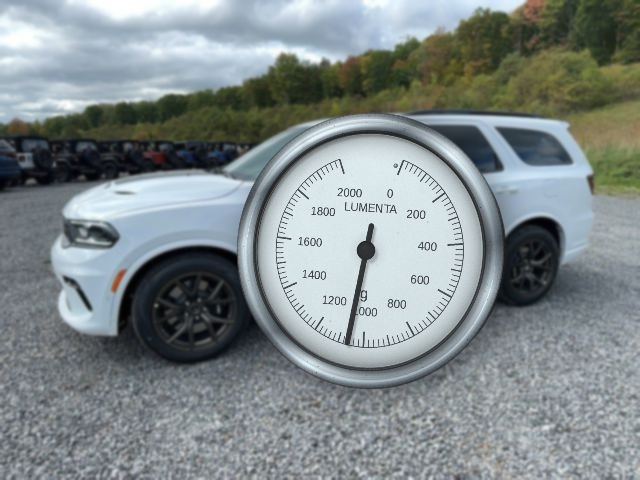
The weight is {"value": 1060, "unit": "g"}
